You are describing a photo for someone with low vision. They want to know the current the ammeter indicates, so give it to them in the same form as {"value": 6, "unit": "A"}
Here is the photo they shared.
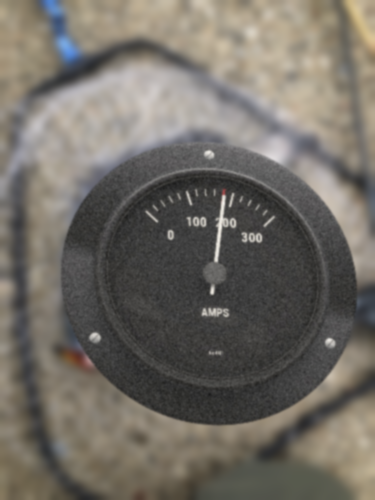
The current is {"value": 180, "unit": "A"}
